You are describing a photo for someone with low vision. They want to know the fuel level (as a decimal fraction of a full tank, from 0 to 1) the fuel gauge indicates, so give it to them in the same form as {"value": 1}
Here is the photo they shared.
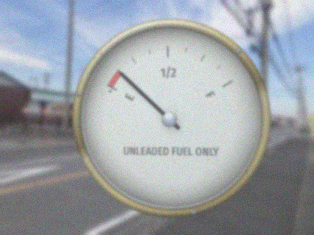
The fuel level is {"value": 0.125}
